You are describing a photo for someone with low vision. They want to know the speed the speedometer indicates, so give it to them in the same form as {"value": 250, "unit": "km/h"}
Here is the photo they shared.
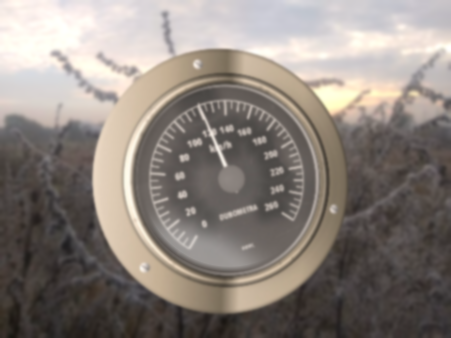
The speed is {"value": 120, "unit": "km/h"}
